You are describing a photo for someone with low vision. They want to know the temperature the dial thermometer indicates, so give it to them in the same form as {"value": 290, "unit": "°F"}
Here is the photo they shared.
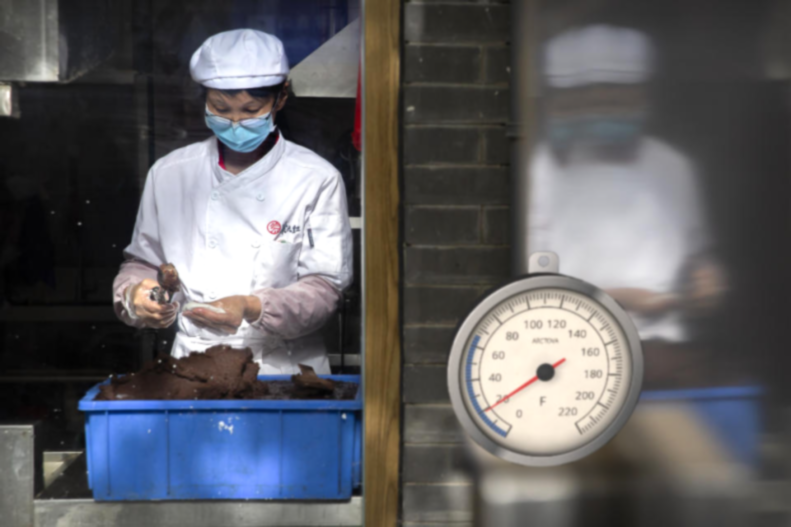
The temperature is {"value": 20, "unit": "°F"}
